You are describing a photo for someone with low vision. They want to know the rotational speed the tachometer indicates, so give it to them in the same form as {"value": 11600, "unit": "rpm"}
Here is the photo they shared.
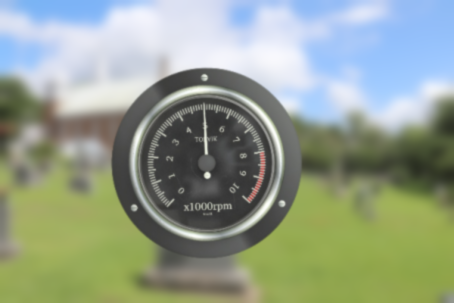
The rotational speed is {"value": 5000, "unit": "rpm"}
